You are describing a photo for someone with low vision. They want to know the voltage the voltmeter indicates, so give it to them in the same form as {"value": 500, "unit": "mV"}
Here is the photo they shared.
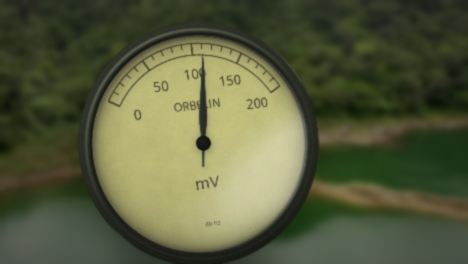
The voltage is {"value": 110, "unit": "mV"}
